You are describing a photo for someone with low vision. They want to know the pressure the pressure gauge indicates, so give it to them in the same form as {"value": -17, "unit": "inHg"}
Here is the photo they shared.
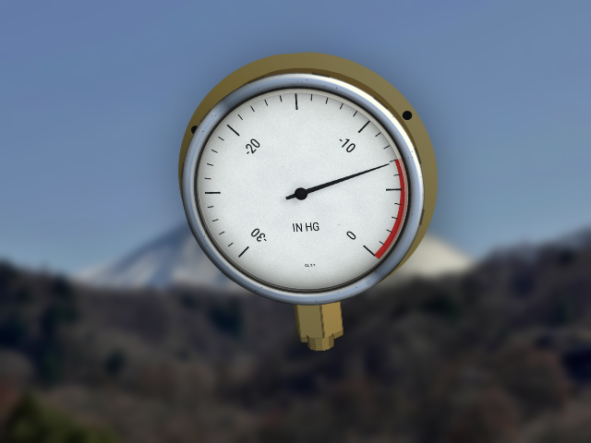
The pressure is {"value": -7, "unit": "inHg"}
